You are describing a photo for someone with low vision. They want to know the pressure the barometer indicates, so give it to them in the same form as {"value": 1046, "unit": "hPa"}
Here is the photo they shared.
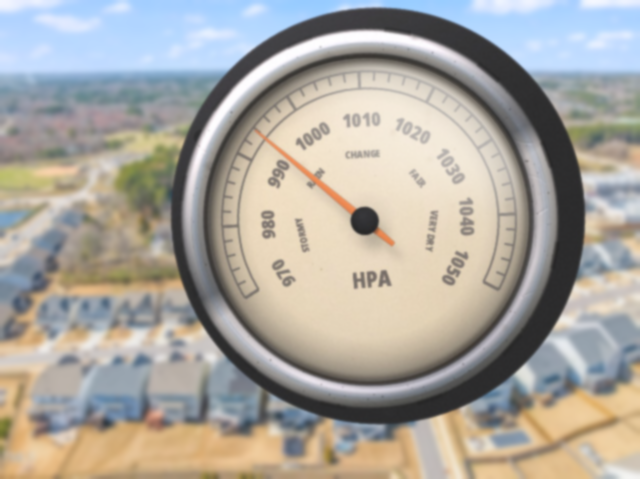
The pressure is {"value": 994, "unit": "hPa"}
